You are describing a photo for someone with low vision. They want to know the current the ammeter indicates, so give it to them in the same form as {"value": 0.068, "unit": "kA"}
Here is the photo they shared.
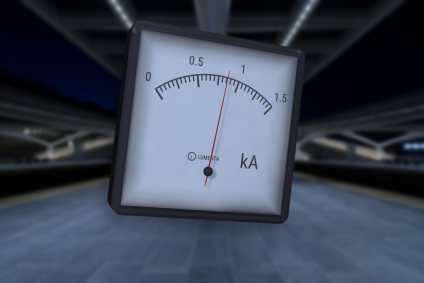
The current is {"value": 0.85, "unit": "kA"}
